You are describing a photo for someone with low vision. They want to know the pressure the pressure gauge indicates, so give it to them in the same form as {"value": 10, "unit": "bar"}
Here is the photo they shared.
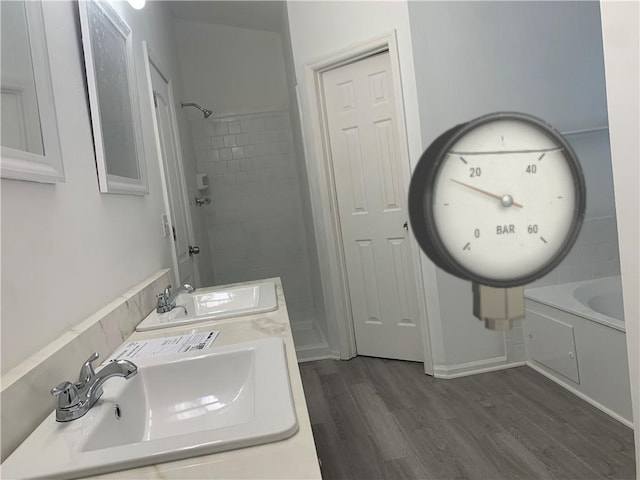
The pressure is {"value": 15, "unit": "bar"}
